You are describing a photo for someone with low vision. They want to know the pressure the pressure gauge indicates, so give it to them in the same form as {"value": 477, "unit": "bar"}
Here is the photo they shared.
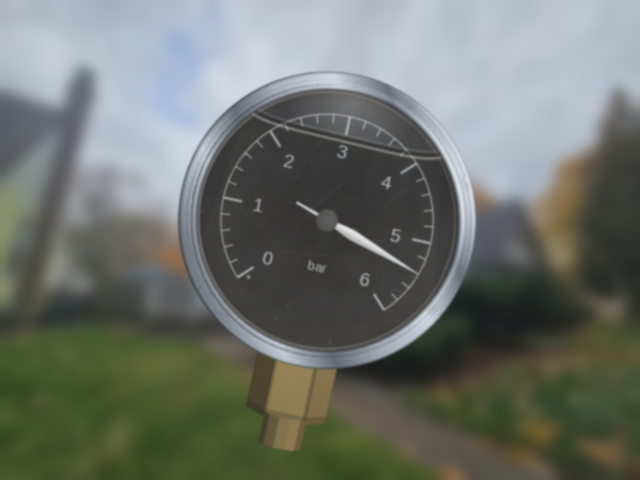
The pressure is {"value": 5.4, "unit": "bar"}
